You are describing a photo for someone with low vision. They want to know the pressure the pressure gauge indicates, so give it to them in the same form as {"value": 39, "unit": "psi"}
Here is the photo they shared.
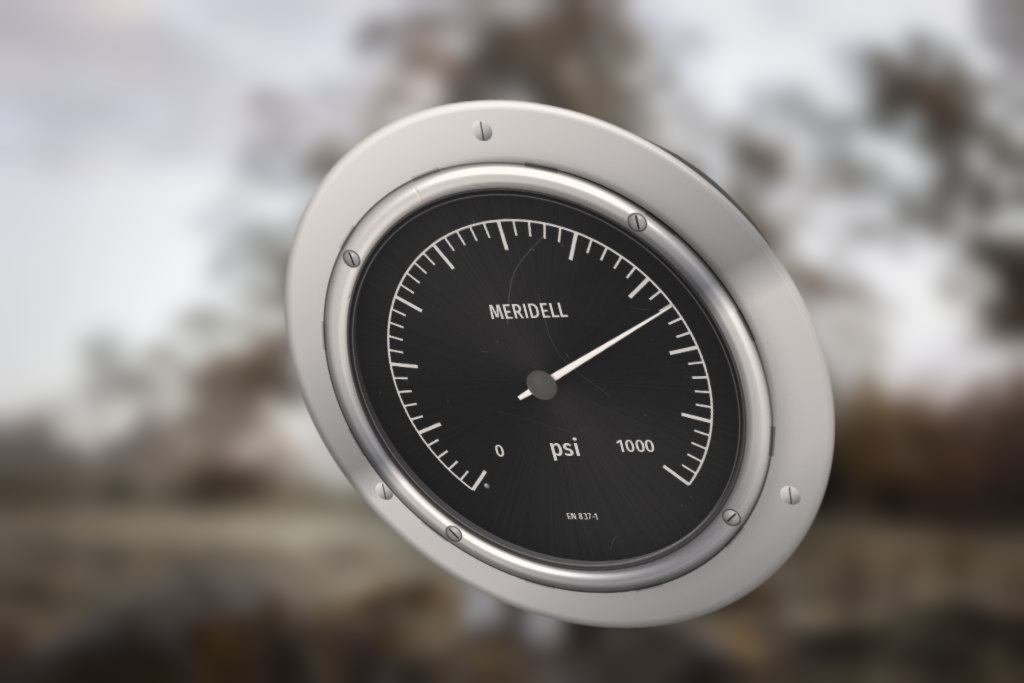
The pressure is {"value": 740, "unit": "psi"}
